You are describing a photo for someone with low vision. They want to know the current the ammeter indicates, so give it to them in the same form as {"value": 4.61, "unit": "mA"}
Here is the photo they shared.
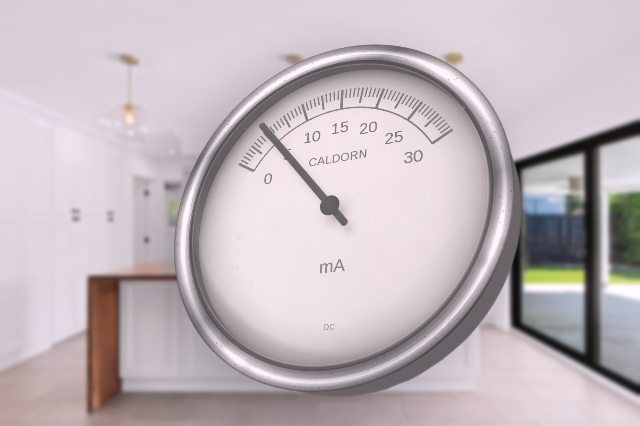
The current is {"value": 5, "unit": "mA"}
